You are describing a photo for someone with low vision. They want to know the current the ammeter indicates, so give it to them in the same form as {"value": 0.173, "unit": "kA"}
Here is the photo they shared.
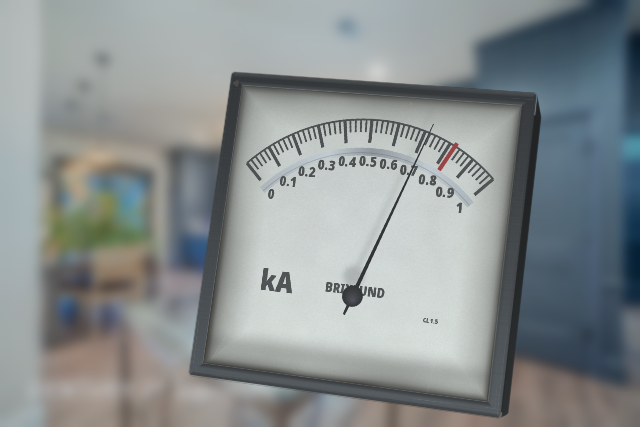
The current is {"value": 0.72, "unit": "kA"}
